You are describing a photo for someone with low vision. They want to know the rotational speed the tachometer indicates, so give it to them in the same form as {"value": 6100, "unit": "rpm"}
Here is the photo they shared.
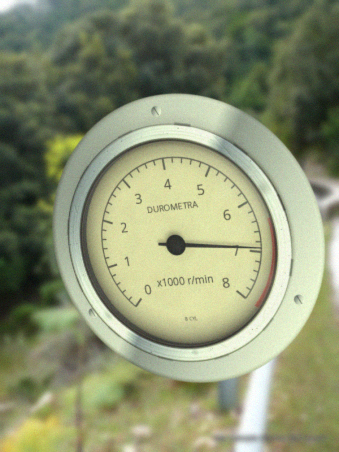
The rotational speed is {"value": 6900, "unit": "rpm"}
